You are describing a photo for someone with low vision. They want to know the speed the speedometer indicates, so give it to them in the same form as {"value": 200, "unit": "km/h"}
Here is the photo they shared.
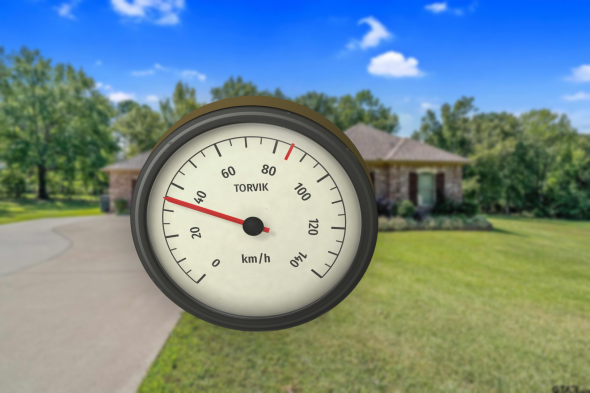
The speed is {"value": 35, "unit": "km/h"}
